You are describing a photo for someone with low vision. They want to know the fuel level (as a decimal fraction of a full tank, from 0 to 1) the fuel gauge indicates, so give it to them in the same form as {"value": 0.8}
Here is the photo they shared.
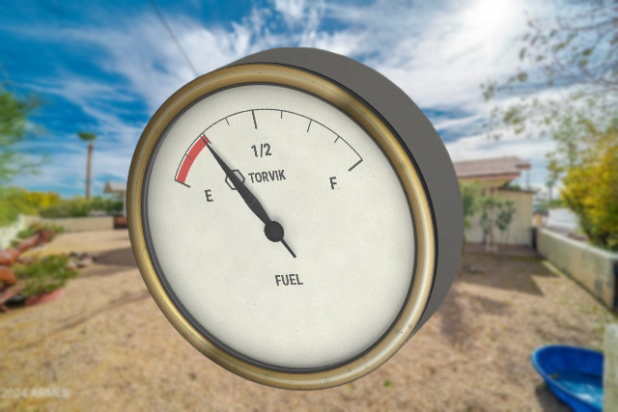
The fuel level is {"value": 0.25}
